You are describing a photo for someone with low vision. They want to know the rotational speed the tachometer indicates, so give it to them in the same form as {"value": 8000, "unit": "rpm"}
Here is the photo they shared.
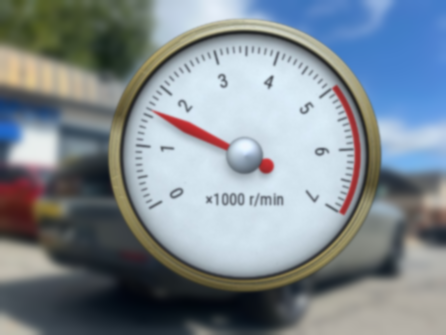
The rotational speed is {"value": 1600, "unit": "rpm"}
